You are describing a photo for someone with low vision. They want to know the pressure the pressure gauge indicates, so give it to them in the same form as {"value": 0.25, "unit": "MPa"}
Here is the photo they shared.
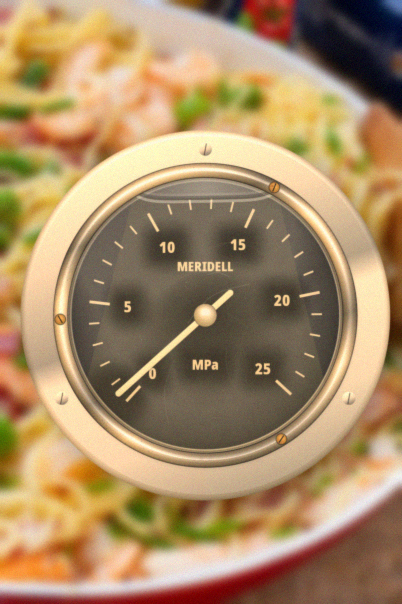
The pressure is {"value": 0.5, "unit": "MPa"}
